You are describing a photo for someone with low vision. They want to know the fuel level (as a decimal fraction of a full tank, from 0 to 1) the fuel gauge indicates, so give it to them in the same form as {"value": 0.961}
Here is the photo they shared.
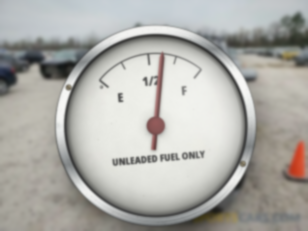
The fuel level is {"value": 0.625}
